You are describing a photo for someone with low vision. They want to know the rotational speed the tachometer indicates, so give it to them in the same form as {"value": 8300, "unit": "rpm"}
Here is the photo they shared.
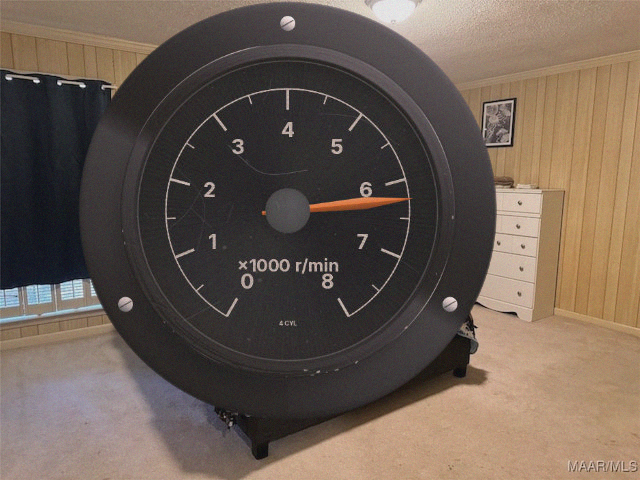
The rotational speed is {"value": 6250, "unit": "rpm"}
